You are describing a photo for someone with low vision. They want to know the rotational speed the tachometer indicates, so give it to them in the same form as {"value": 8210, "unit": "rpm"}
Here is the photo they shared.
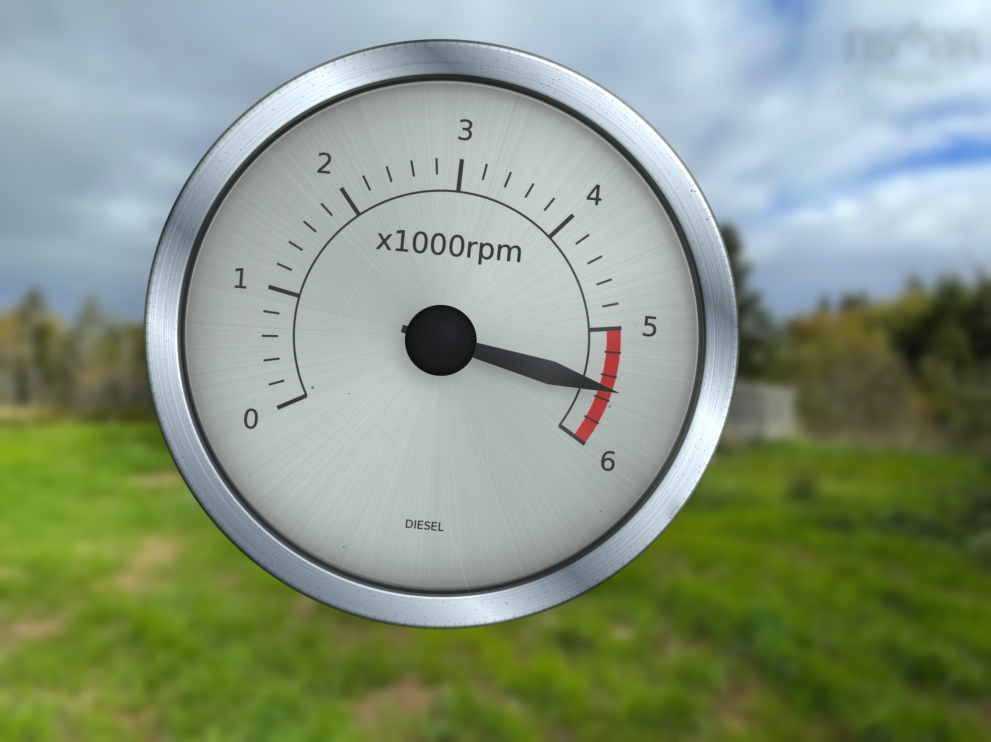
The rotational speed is {"value": 5500, "unit": "rpm"}
